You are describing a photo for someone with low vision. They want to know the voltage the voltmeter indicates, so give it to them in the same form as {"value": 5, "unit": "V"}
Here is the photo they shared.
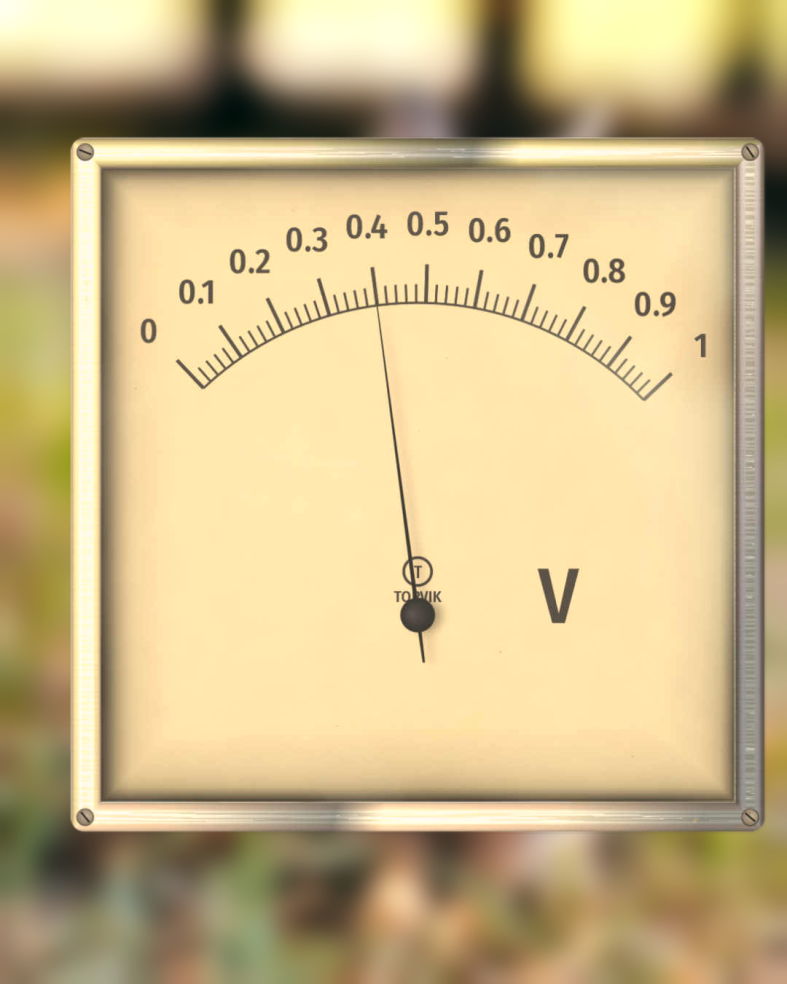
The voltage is {"value": 0.4, "unit": "V"}
